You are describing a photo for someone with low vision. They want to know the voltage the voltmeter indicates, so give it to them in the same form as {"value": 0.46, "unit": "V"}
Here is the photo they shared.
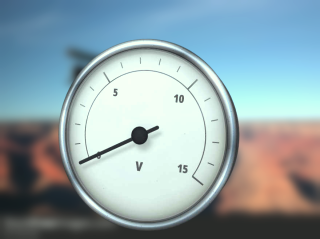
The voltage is {"value": 0, "unit": "V"}
